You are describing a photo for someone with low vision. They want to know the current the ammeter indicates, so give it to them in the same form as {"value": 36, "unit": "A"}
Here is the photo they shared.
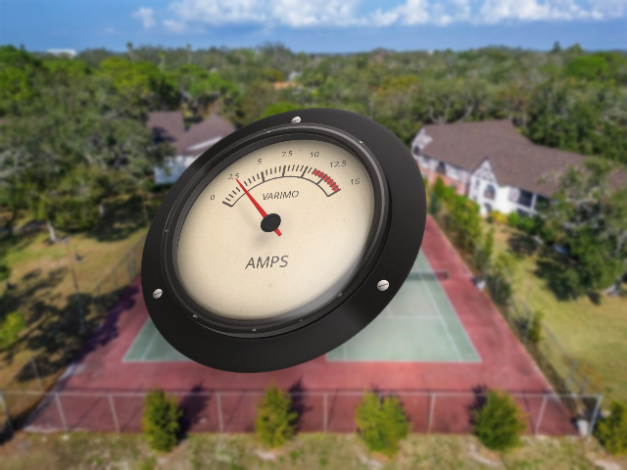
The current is {"value": 2.5, "unit": "A"}
